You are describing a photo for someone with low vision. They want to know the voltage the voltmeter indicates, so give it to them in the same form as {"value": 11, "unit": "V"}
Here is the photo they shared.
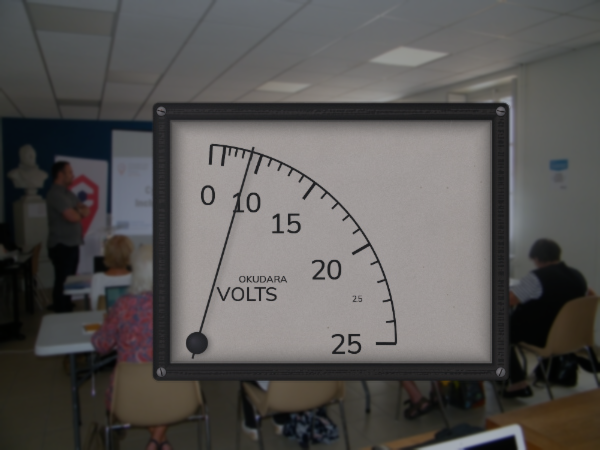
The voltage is {"value": 9, "unit": "V"}
